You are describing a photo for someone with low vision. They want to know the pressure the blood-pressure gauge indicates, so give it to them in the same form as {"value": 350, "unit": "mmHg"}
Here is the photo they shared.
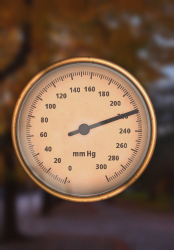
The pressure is {"value": 220, "unit": "mmHg"}
